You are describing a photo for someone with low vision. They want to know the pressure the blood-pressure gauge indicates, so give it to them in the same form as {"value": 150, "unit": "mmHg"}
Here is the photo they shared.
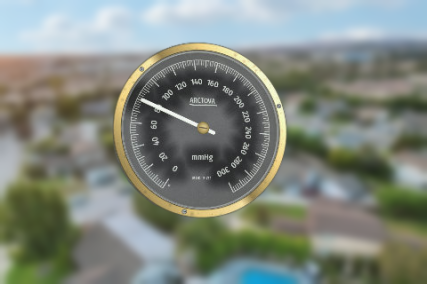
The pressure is {"value": 80, "unit": "mmHg"}
